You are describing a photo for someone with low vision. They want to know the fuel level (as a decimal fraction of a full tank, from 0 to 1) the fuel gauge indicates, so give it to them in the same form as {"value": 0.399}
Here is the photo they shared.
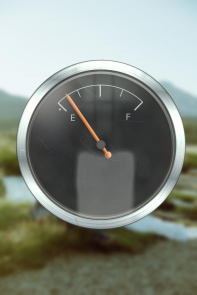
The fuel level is {"value": 0.125}
